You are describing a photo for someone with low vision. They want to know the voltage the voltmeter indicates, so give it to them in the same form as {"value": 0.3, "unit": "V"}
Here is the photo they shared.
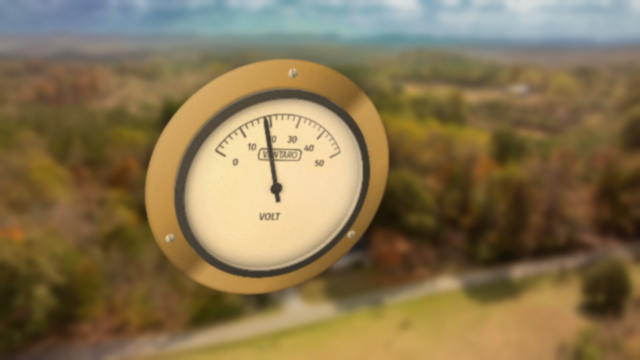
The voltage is {"value": 18, "unit": "V"}
